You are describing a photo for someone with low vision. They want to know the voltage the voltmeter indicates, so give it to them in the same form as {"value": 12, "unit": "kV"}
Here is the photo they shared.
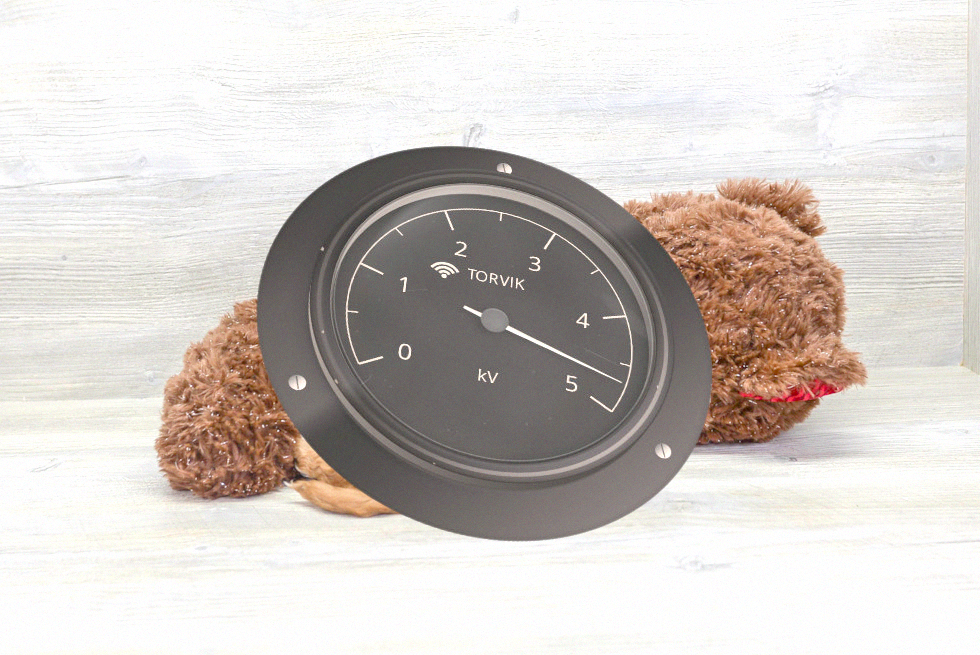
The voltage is {"value": 4.75, "unit": "kV"}
